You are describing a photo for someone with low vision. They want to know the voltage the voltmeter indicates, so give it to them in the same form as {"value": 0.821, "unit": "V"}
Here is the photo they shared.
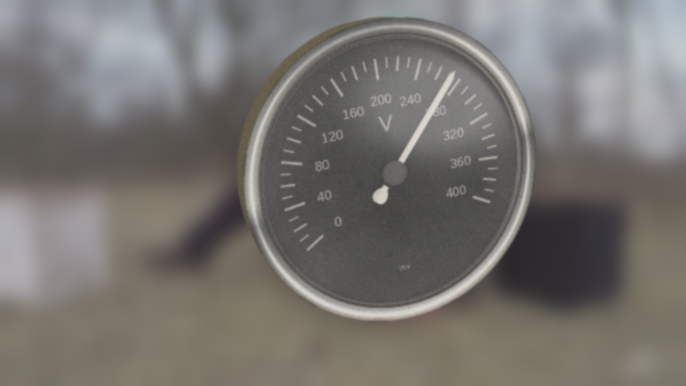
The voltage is {"value": 270, "unit": "V"}
